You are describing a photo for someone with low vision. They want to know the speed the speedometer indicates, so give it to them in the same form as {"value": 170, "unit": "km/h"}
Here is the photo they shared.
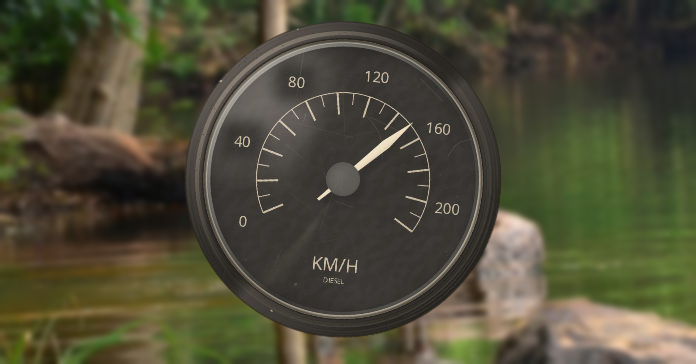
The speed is {"value": 150, "unit": "km/h"}
